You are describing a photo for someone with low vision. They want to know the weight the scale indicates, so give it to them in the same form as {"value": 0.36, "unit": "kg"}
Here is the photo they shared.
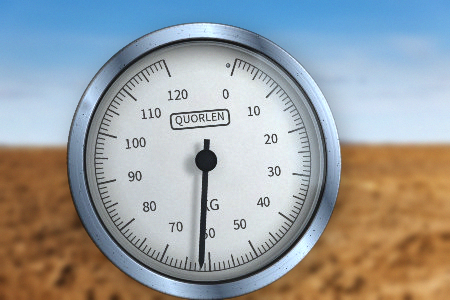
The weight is {"value": 62, "unit": "kg"}
